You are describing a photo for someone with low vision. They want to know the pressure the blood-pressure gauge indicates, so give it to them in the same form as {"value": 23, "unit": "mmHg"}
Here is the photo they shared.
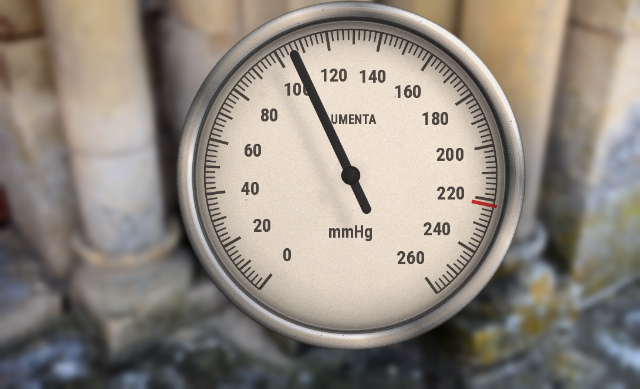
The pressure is {"value": 106, "unit": "mmHg"}
